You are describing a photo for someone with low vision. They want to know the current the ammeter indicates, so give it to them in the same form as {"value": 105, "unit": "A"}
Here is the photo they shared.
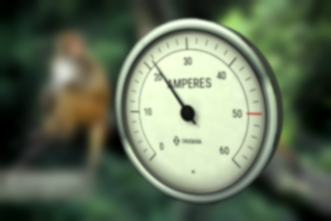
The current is {"value": 22, "unit": "A"}
